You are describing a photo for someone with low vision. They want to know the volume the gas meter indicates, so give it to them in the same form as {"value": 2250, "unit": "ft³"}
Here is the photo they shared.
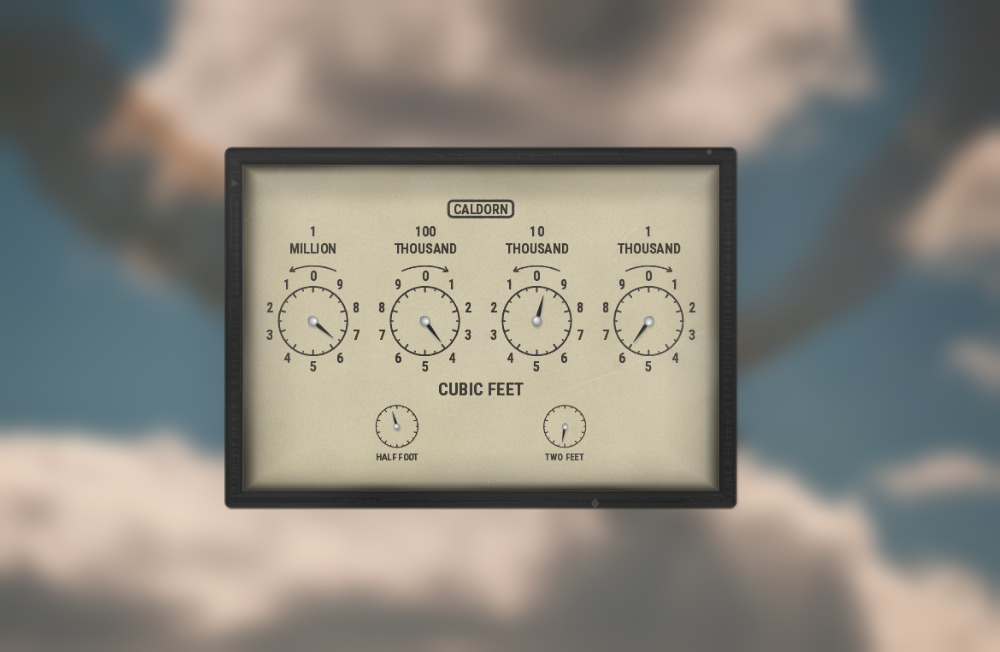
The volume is {"value": 639600, "unit": "ft³"}
